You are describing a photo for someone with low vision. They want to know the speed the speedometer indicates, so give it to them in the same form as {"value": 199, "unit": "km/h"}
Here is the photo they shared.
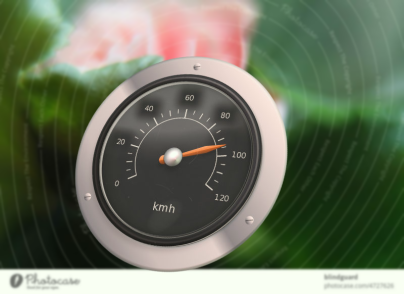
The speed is {"value": 95, "unit": "km/h"}
